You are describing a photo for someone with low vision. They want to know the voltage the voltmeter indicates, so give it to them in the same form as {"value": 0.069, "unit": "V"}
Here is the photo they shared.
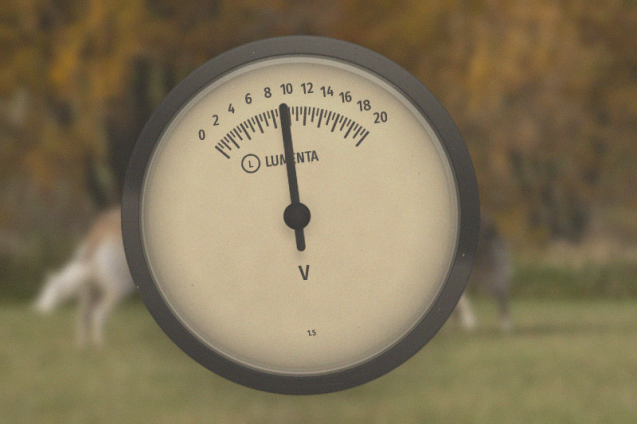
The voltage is {"value": 9.5, "unit": "V"}
